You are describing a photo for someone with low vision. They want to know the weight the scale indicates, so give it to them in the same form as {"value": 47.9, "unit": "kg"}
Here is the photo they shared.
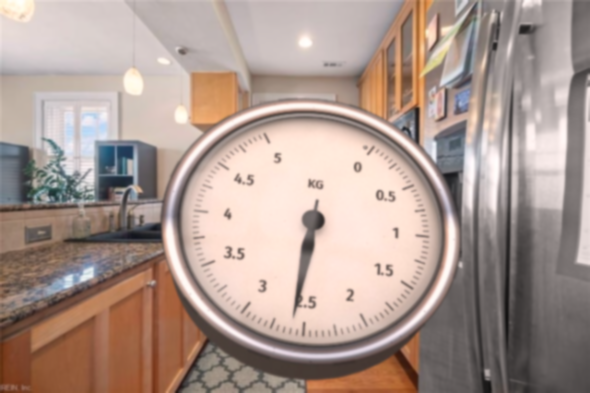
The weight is {"value": 2.6, "unit": "kg"}
